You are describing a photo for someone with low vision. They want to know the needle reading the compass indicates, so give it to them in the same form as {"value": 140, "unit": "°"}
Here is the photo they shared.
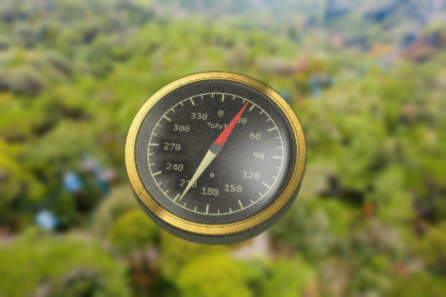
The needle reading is {"value": 25, "unit": "°"}
